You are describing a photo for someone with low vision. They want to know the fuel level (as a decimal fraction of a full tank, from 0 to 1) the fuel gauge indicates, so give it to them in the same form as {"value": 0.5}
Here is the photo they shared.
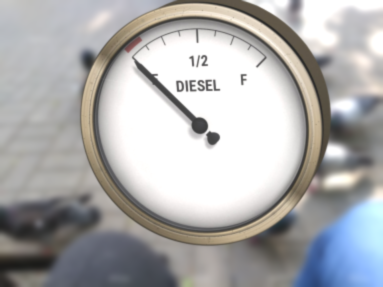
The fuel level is {"value": 0}
